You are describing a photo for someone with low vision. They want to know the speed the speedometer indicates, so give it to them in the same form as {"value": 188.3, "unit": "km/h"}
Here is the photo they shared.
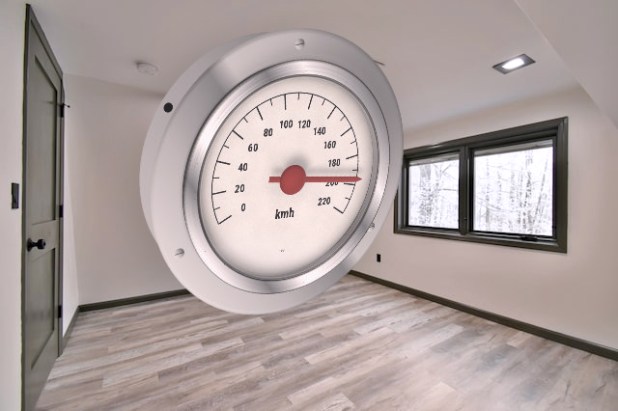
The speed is {"value": 195, "unit": "km/h"}
